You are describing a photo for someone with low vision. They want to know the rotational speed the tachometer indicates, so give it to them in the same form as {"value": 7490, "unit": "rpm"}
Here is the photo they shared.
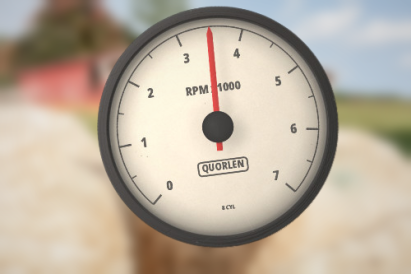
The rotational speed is {"value": 3500, "unit": "rpm"}
